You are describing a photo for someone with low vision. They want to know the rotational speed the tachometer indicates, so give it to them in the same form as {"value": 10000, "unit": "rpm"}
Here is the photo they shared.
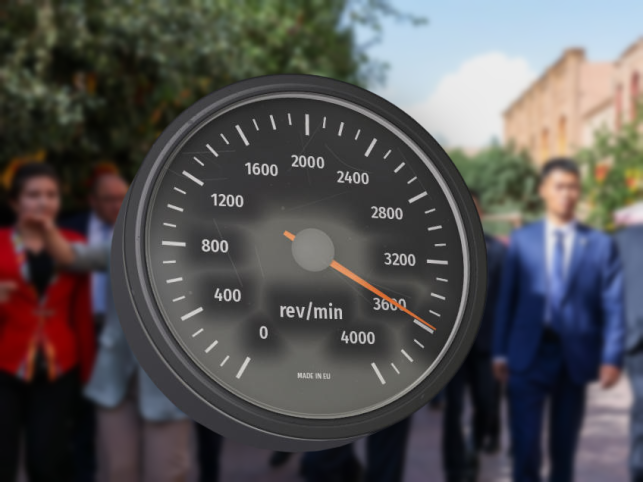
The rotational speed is {"value": 3600, "unit": "rpm"}
